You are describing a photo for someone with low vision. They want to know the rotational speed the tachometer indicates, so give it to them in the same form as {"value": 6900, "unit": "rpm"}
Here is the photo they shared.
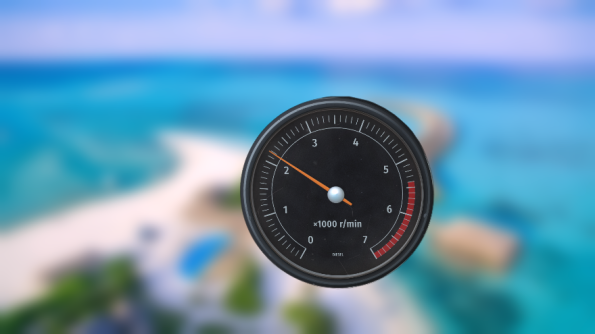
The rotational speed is {"value": 2200, "unit": "rpm"}
